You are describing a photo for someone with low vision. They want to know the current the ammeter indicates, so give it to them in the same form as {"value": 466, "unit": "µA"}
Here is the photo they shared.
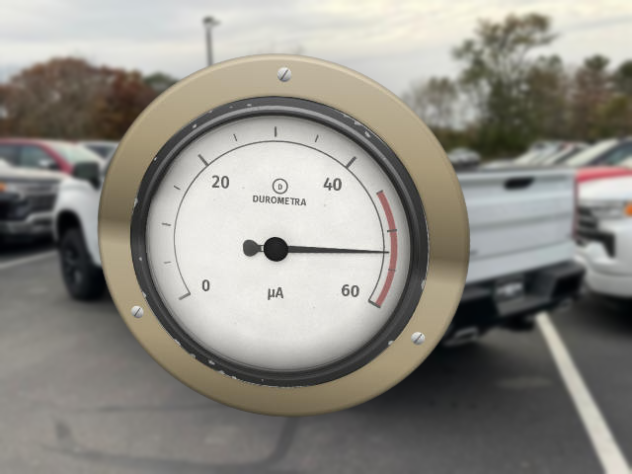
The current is {"value": 52.5, "unit": "µA"}
